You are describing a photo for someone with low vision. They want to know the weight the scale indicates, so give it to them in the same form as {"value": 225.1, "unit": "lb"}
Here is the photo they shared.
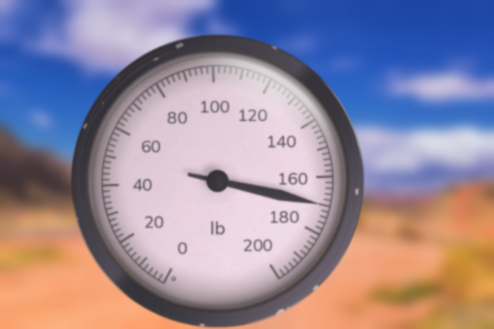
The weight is {"value": 170, "unit": "lb"}
